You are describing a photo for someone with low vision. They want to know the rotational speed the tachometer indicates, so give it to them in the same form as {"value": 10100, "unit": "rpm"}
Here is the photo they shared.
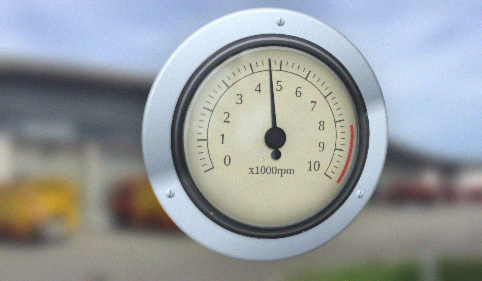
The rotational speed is {"value": 4600, "unit": "rpm"}
